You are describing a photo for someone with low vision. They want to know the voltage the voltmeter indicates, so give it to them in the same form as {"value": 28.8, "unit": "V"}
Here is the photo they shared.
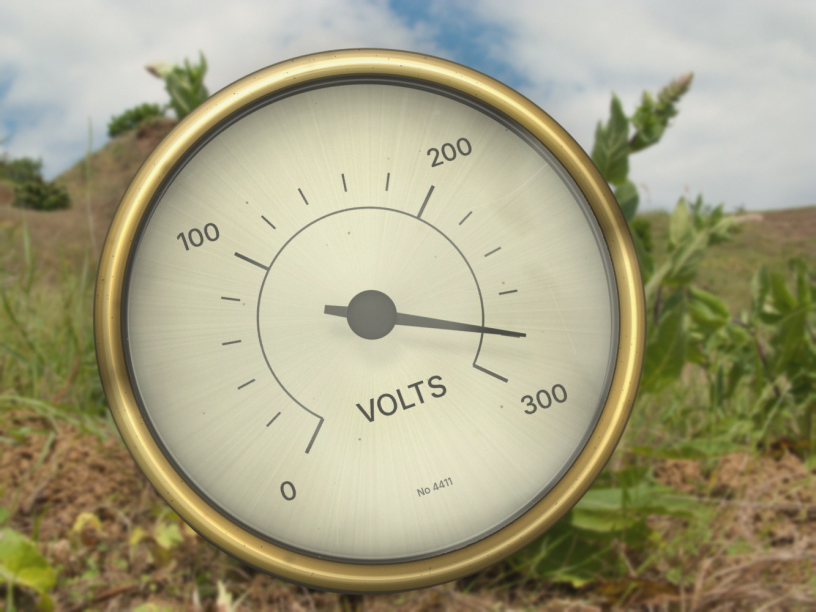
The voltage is {"value": 280, "unit": "V"}
